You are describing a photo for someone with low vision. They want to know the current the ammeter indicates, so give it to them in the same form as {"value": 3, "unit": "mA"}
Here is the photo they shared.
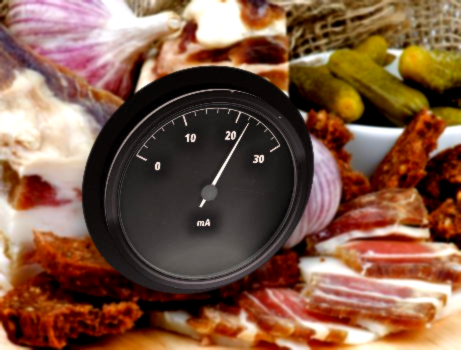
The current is {"value": 22, "unit": "mA"}
